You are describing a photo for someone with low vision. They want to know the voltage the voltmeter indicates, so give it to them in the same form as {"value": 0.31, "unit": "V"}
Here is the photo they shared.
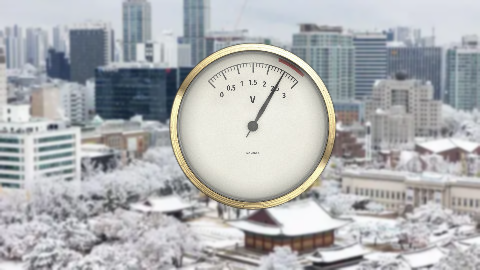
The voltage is {"value": 2.5, "unit": "V"}
